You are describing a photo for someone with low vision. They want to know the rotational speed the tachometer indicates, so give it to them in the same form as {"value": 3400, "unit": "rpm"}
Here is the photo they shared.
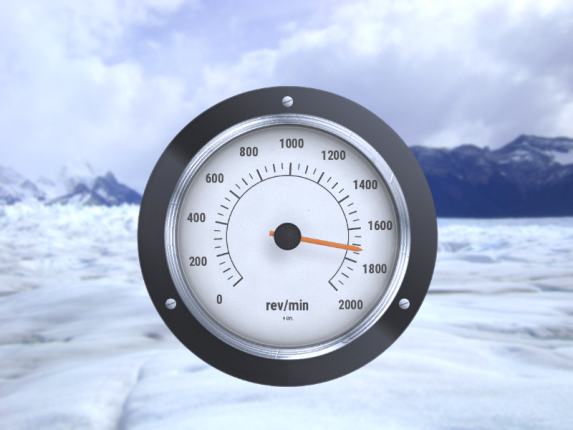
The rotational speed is {"value": 1725, "unit": "rpm"}
